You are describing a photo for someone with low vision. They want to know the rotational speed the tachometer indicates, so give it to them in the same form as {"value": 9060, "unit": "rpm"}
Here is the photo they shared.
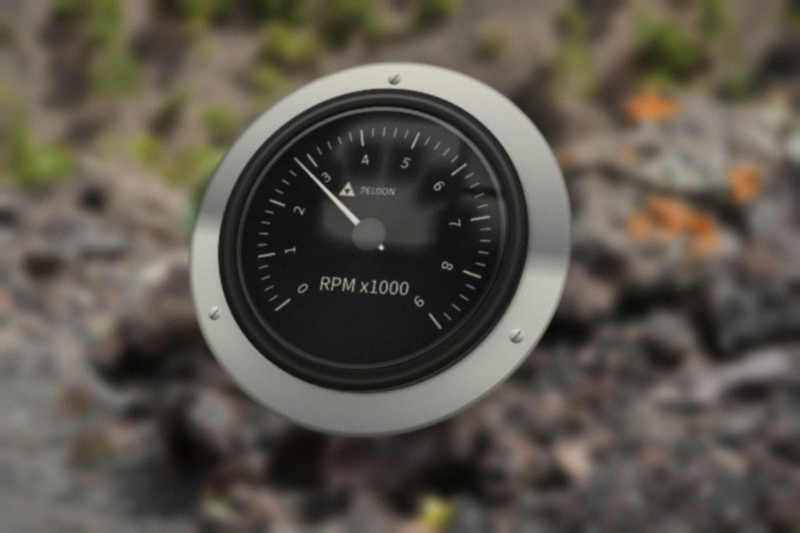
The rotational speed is {"value": 2800, "unit": "rpm"}
